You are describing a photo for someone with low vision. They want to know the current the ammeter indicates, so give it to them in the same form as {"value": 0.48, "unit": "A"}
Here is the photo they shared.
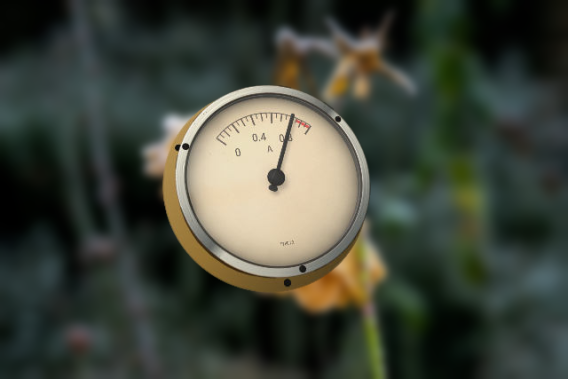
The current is {"value": 0.8, "unit": "A"}
